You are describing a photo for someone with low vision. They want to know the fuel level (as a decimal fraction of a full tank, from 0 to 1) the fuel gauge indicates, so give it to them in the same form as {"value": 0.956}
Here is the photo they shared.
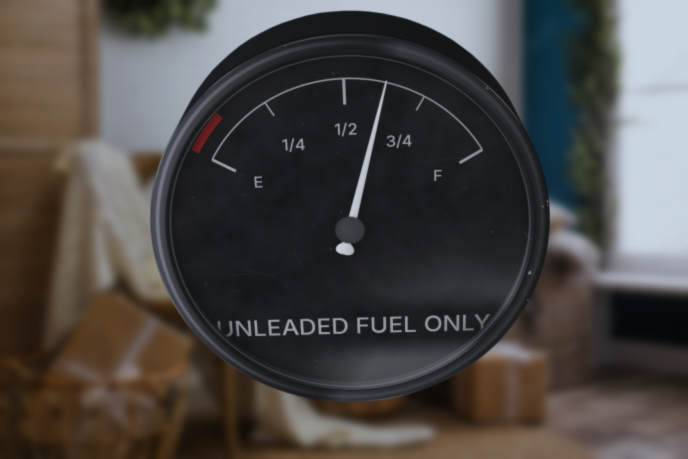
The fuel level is {"value": 0.625}
